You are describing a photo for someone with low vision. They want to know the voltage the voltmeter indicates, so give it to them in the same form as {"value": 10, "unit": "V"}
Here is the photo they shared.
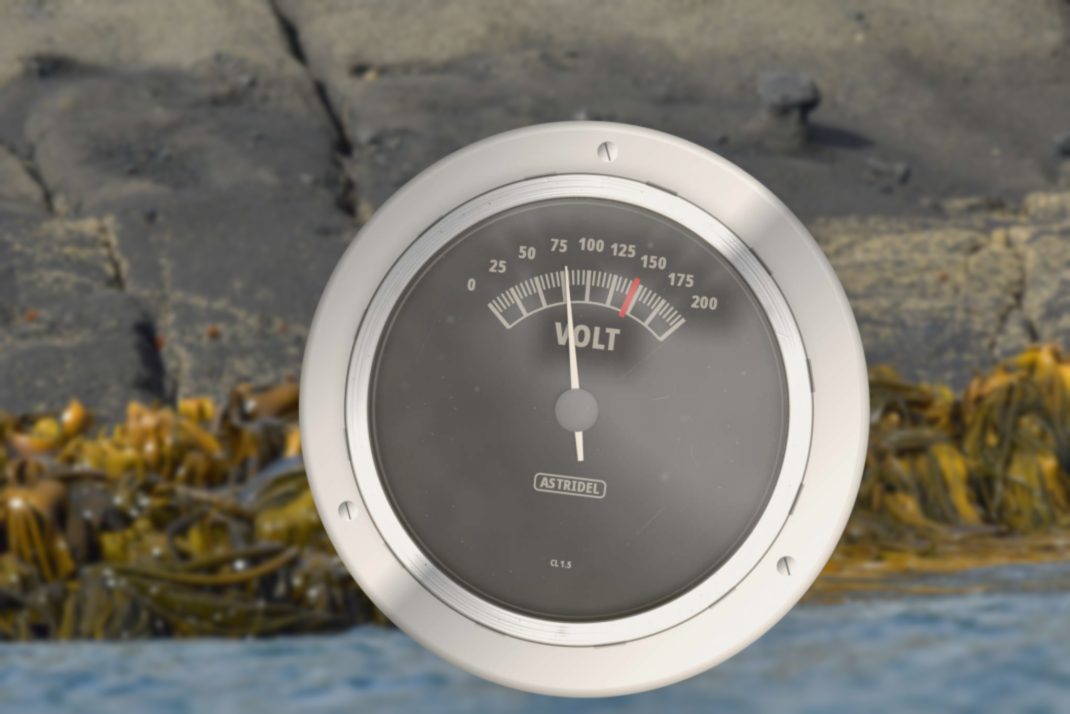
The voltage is {"value": 80, "unit": "V"}
